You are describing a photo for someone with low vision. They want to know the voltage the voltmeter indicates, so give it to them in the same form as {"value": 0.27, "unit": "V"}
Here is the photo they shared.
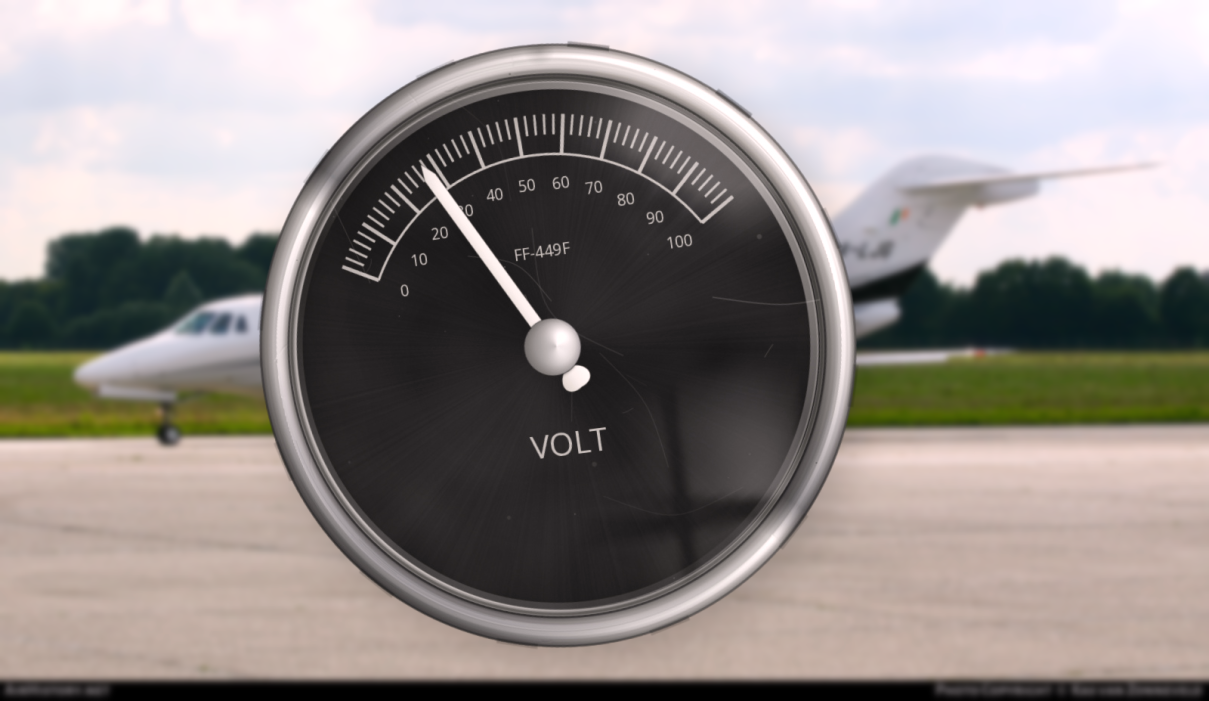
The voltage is {"value": 28, "unit": "V"}
